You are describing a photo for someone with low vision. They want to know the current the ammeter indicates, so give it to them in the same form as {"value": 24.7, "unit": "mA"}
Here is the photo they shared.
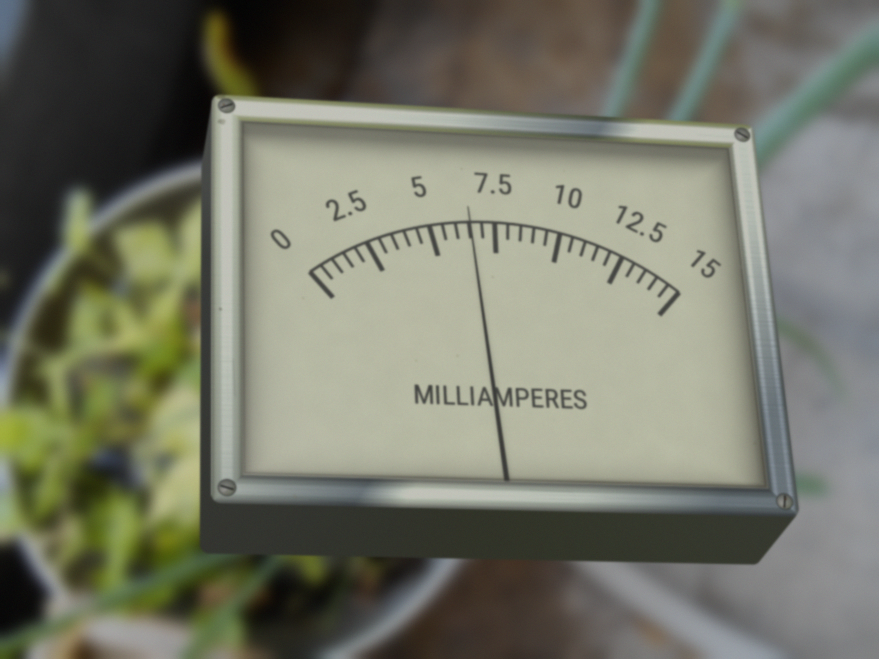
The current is {"value": 6.5, "unit": "mA"}
